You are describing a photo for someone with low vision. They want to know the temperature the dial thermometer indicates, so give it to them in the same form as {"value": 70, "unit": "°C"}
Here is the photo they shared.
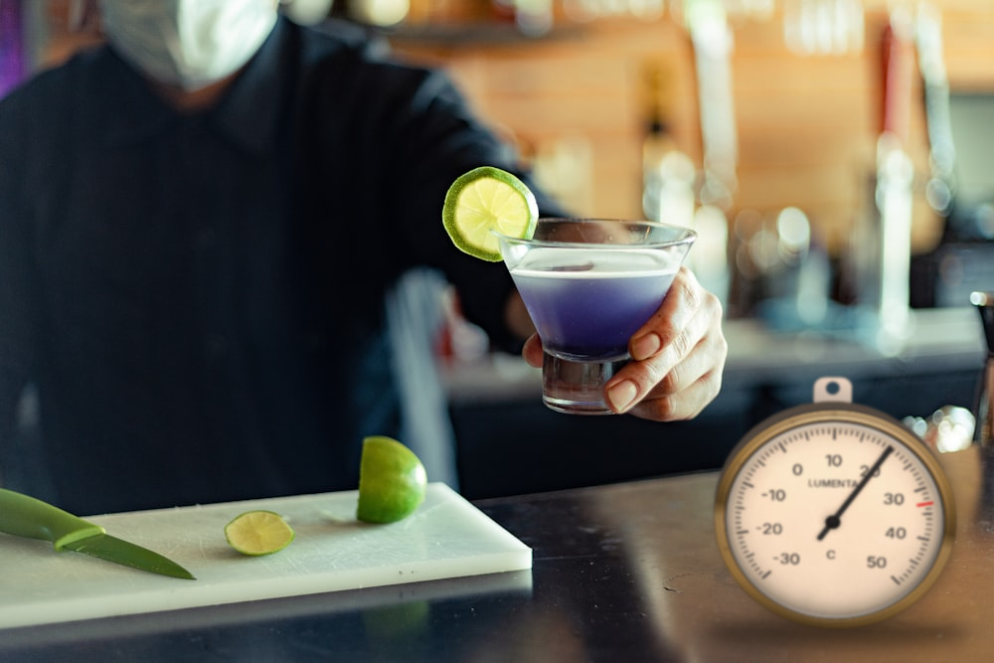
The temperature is {"value": 20, "unit": "°C"}
